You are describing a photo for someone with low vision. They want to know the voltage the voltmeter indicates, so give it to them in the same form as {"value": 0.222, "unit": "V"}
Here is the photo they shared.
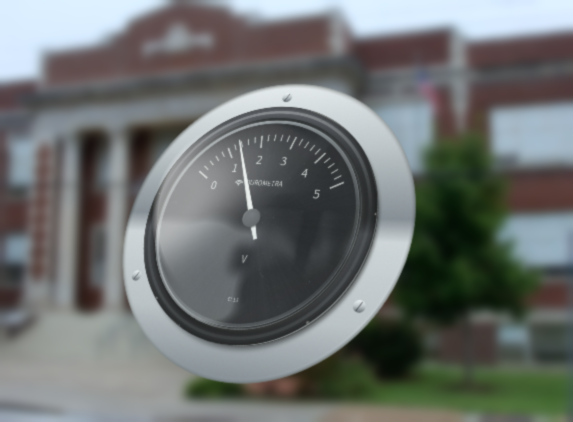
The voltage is {"value": 1.4, "unit": "V"}
